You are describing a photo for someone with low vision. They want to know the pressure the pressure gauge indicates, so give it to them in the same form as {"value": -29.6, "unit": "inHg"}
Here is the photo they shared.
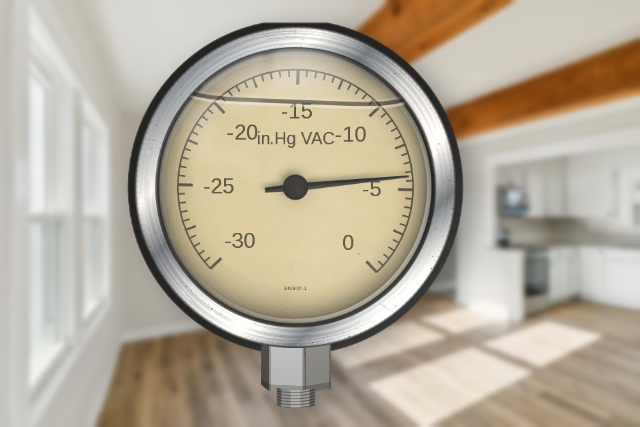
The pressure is {"value": -5.75, "unit": "inHg"}
